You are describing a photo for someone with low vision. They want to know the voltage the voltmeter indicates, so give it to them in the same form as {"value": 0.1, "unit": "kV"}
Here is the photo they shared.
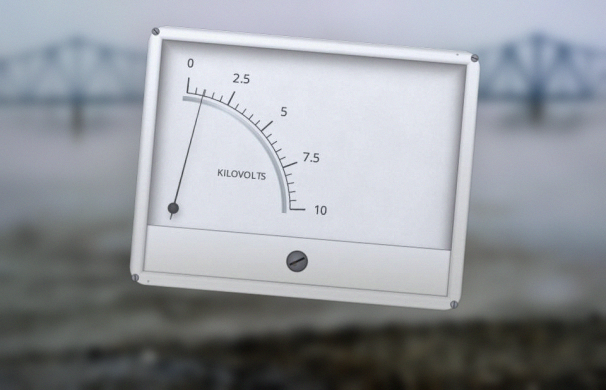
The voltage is {"value": 1, "unit": "kV"}
